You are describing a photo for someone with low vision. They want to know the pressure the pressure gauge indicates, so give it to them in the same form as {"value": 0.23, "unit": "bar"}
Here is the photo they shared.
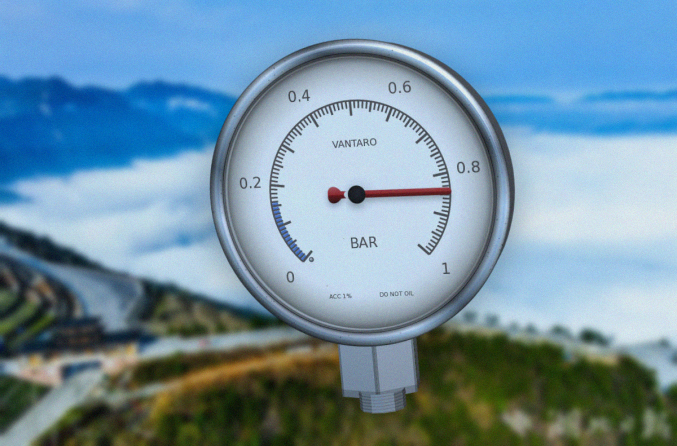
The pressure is {"value": 0.84, "unit": "bar"}
